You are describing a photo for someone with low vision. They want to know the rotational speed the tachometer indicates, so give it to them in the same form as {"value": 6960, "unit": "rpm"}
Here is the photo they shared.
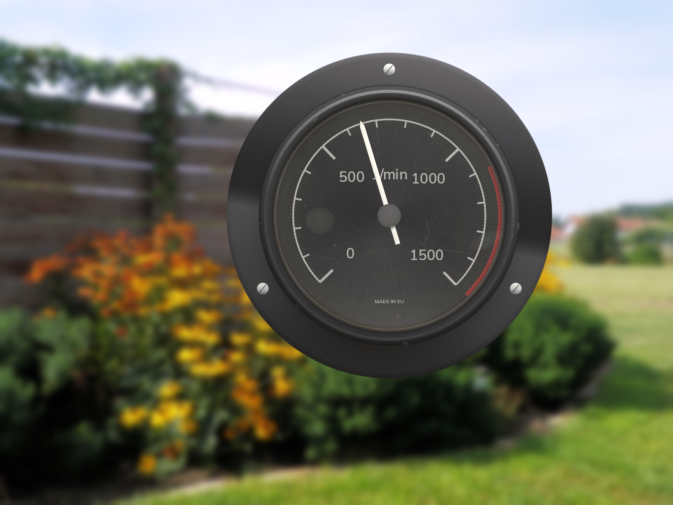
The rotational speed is {"value": 650, "unit": "rpm"}
